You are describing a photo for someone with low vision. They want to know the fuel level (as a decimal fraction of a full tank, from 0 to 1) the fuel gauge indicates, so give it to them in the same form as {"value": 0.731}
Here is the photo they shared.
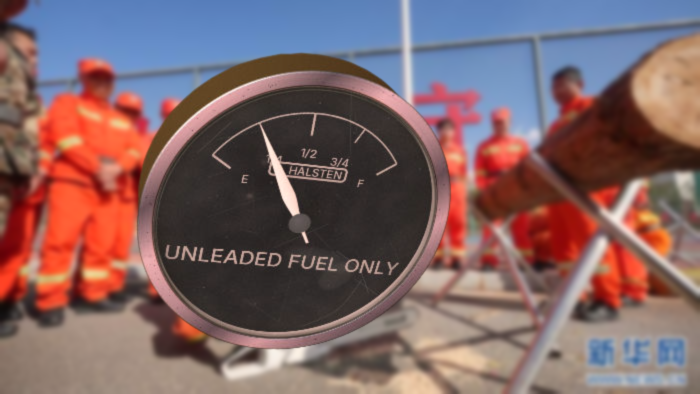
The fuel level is {"value": 0.25}
